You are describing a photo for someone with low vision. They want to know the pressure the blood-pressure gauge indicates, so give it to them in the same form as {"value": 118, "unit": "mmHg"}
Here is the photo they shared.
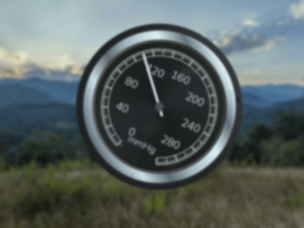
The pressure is {"value": 110, "unit": "mmHg"}
